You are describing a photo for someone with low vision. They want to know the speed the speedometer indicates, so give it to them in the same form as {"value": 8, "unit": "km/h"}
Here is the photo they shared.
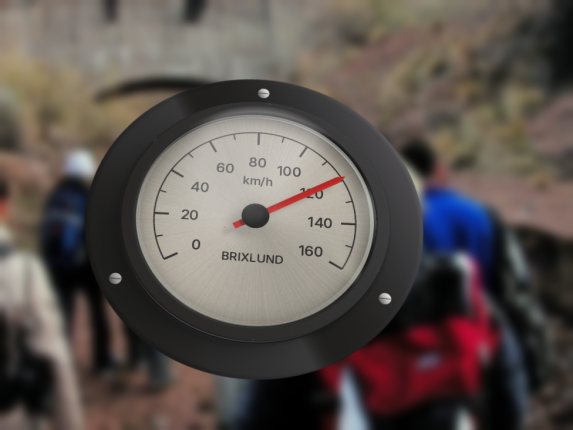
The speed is {"value": 120, "unit": "km/h"}
